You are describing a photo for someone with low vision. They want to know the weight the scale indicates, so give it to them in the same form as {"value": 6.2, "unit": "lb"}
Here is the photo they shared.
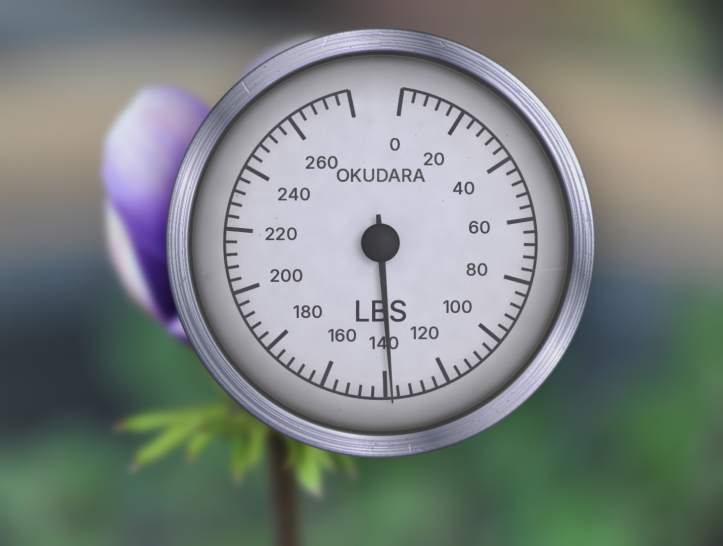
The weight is {"value": 138, "unit": "lb"}
